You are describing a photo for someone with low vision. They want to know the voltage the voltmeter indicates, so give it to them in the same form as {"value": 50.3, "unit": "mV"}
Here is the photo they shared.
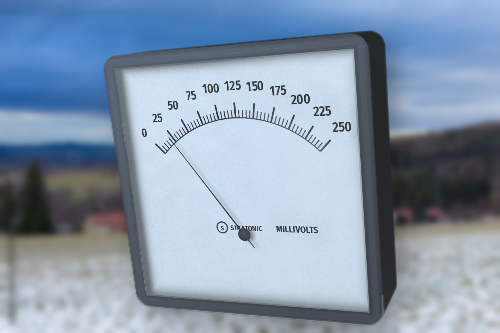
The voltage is {"value": 25, "unit": "mV"}
